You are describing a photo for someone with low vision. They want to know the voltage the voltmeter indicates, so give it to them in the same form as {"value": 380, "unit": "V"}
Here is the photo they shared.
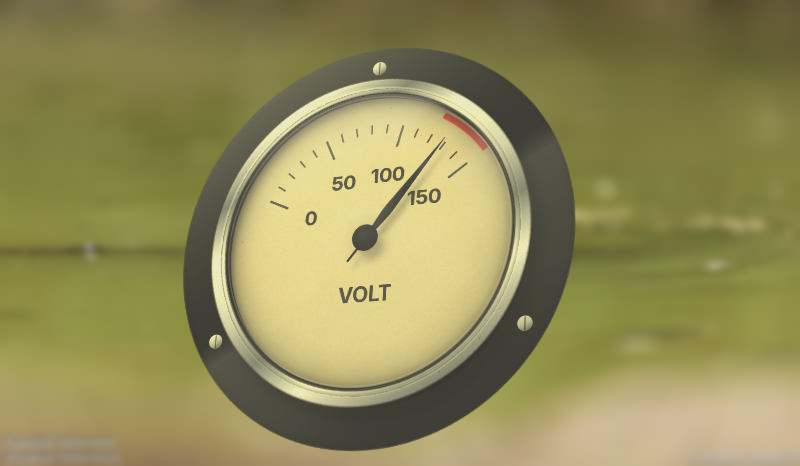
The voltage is {"value": 130, "unit": "V"}
